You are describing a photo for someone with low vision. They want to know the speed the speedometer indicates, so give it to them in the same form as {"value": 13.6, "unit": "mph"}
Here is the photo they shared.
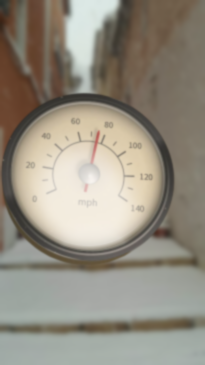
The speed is {"value": 75, "unit": "mph"}
